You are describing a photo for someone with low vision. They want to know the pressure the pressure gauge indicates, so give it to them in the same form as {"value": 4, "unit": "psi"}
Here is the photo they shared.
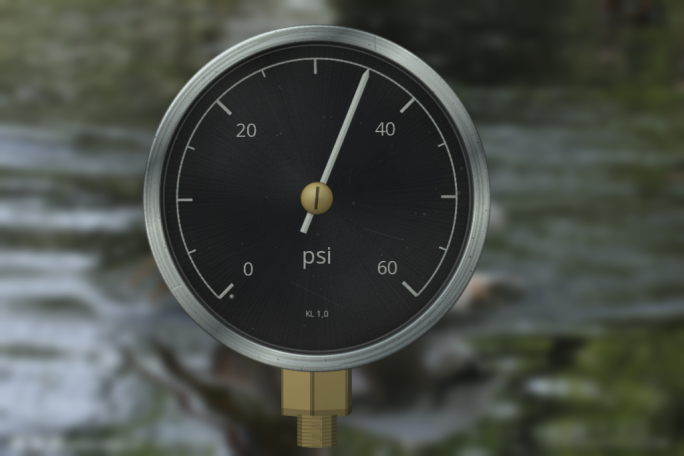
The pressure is {"value": 35, "unit": "psi"}
